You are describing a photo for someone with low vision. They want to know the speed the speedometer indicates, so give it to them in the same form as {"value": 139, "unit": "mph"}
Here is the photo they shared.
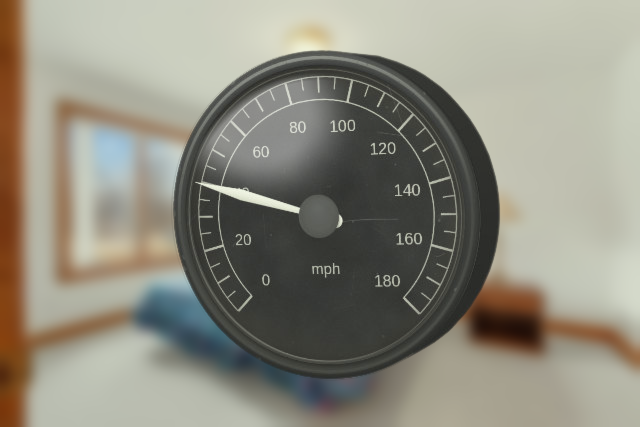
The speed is {"value": 40, "unit": "mph"}
